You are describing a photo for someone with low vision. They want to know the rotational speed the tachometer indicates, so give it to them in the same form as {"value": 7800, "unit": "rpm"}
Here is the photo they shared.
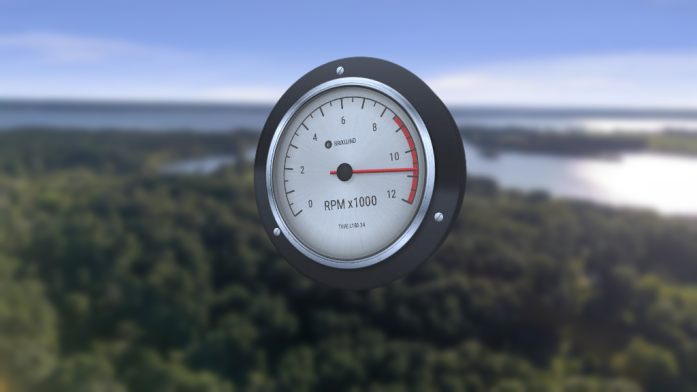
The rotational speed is {"value": 10750, "unit": "rpm"}
